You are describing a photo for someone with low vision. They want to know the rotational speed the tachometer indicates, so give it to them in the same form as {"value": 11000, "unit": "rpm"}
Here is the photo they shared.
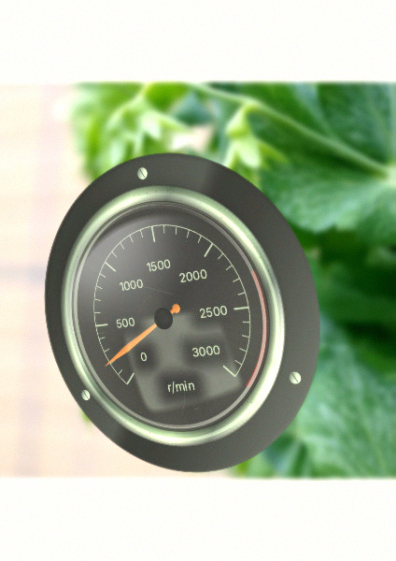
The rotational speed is {"value": 200, "unit": "rpm"}
